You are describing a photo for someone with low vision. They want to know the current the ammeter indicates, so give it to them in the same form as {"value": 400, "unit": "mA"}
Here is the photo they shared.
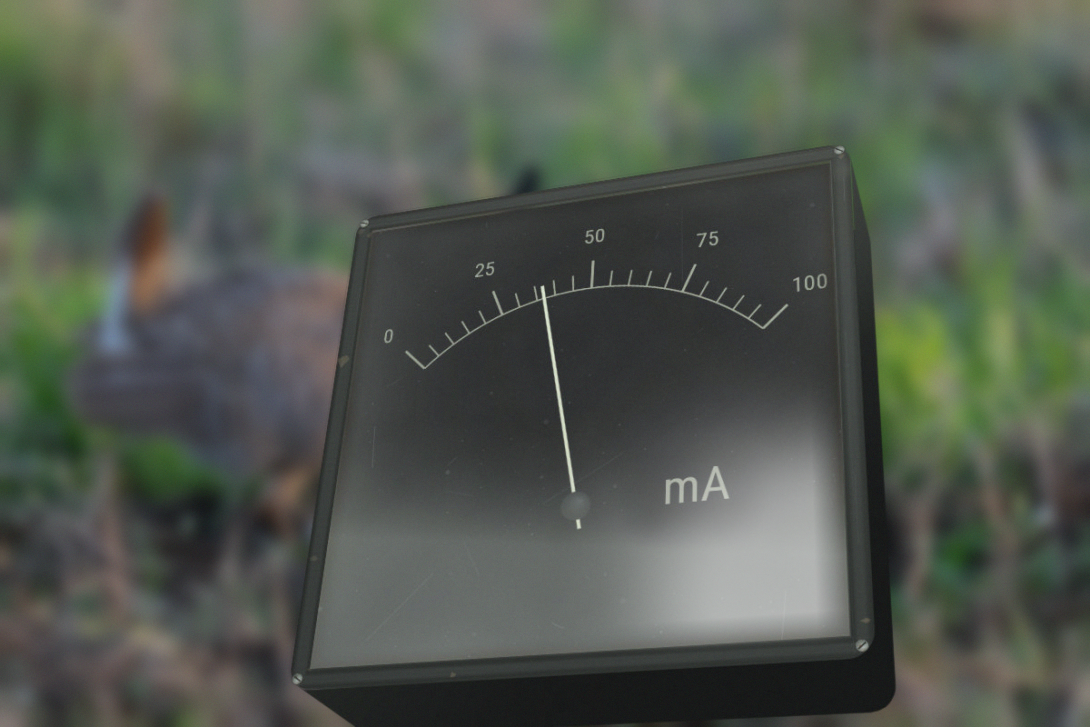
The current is {"value": 37.5, "unit": "mA"}
